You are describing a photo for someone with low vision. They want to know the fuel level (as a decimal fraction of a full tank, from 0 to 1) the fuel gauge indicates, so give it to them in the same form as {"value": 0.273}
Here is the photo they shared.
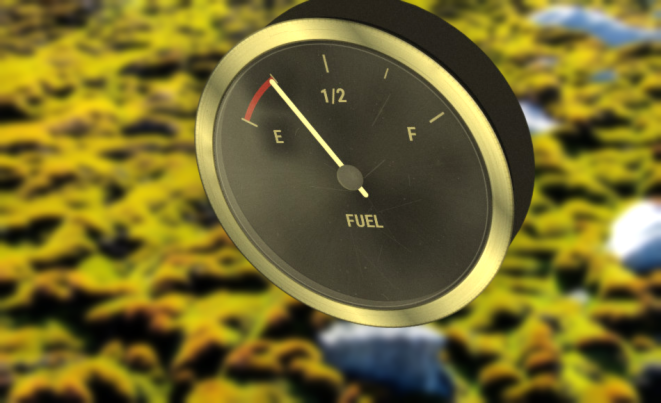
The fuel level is {"value": 0.25}
